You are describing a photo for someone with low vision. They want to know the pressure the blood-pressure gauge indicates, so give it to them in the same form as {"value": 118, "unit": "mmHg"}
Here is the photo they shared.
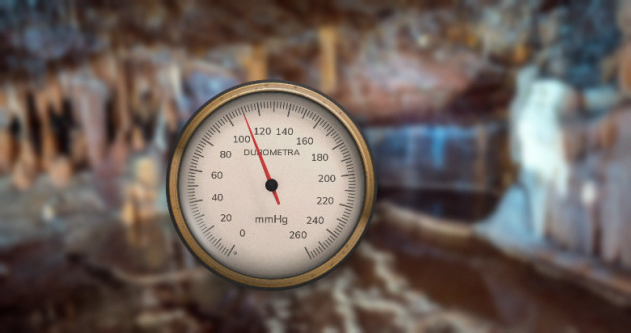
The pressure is {"value": 110, "unit": "mmHg"}
